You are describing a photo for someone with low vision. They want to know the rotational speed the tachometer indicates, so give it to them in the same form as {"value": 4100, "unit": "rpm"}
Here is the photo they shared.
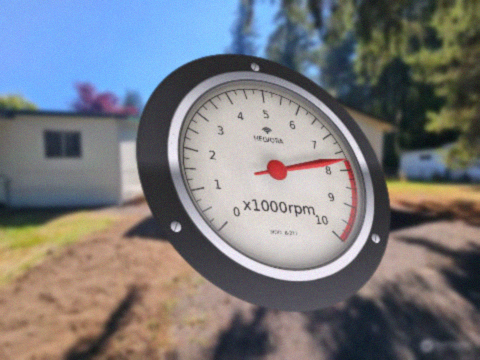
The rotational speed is {"value": 7750, "unit": "rpm"}
